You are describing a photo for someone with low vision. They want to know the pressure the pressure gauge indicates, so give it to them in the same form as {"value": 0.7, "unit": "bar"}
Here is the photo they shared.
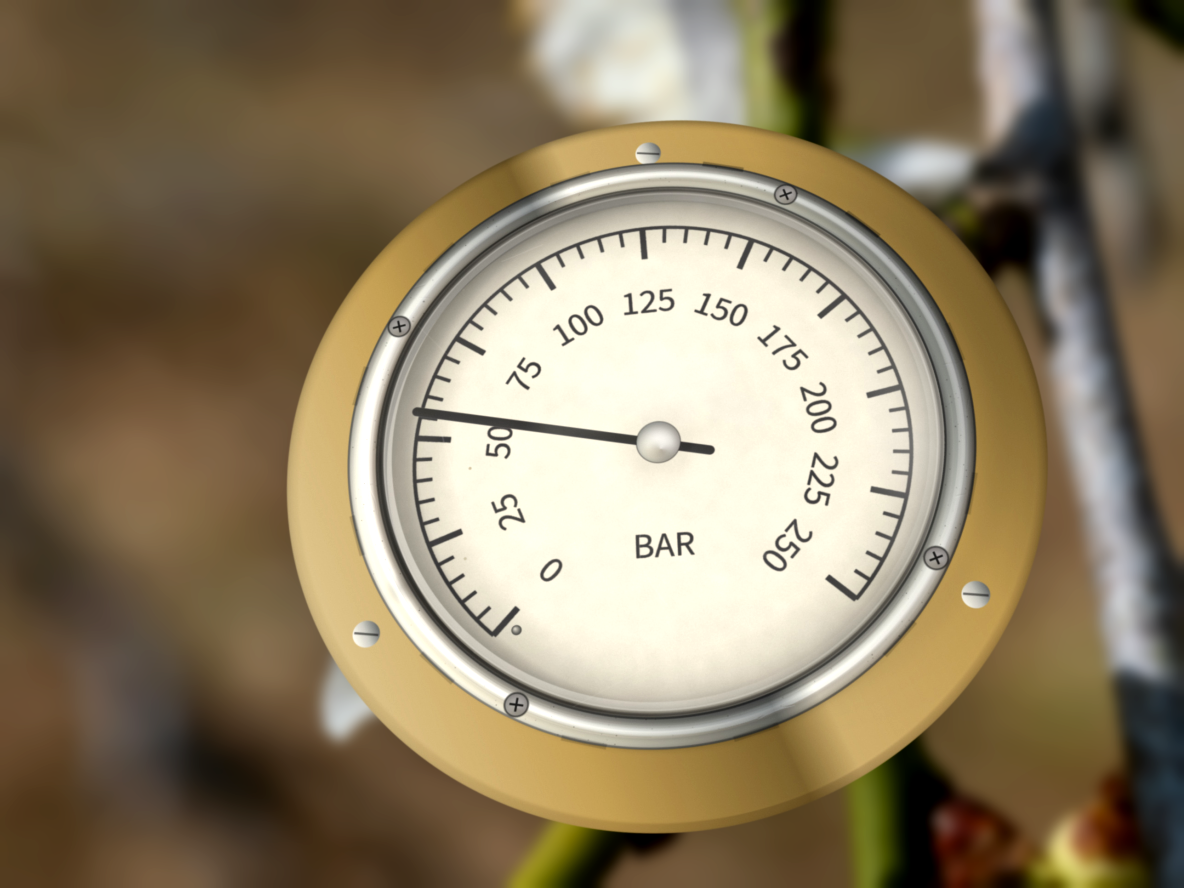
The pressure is {"value": 55, "unit": "bar"}
